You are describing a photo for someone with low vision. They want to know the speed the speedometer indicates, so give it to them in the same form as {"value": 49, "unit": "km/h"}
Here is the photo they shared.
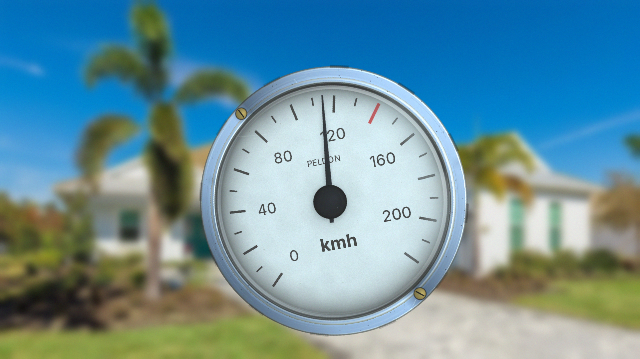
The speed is {"value": 115, "unit": "km/h"}
